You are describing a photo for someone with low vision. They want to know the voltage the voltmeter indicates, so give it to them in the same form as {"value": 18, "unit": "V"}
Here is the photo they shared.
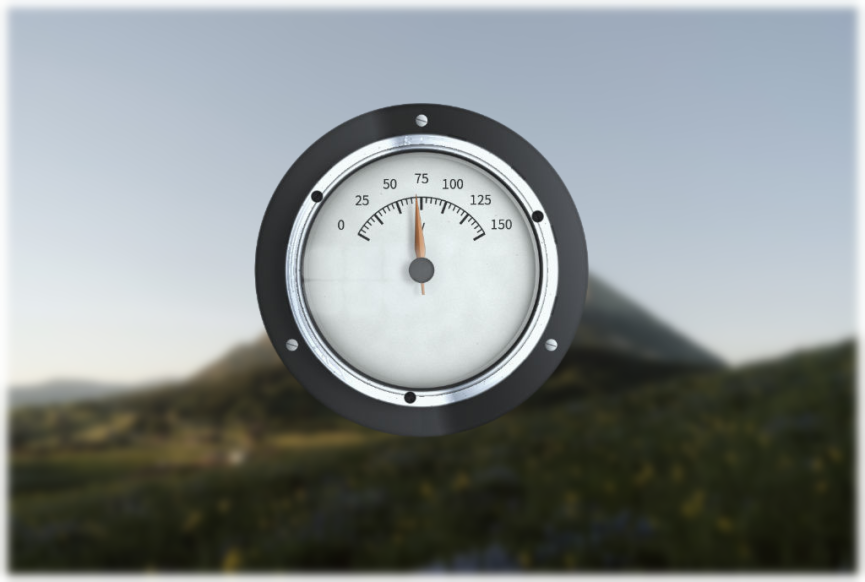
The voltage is {"value": 70, "unit": "V"}
